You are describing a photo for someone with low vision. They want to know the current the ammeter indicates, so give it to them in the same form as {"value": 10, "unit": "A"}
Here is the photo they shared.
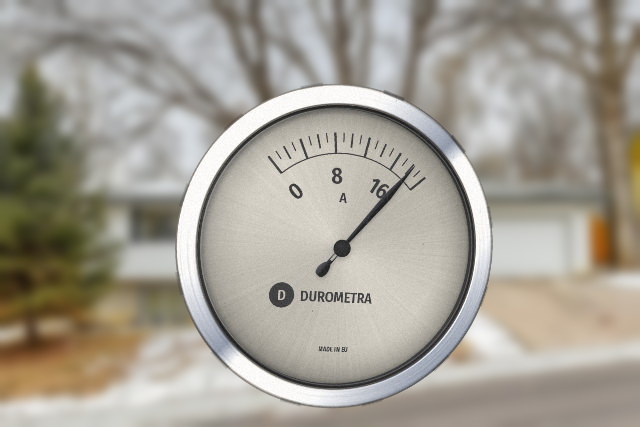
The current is {"value": 18, "unit": "A"}
